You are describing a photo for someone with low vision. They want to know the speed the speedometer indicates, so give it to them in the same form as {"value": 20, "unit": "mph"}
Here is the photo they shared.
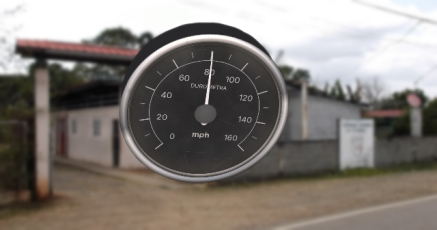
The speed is {"value": 80, "unit": "mph"}
